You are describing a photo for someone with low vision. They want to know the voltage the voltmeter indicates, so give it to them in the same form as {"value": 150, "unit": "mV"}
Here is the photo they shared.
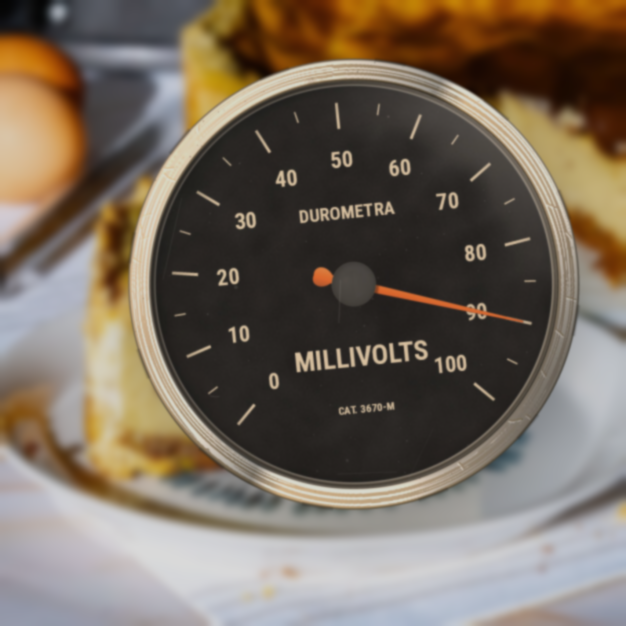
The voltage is {"value": 90, "unit": "mV"}
